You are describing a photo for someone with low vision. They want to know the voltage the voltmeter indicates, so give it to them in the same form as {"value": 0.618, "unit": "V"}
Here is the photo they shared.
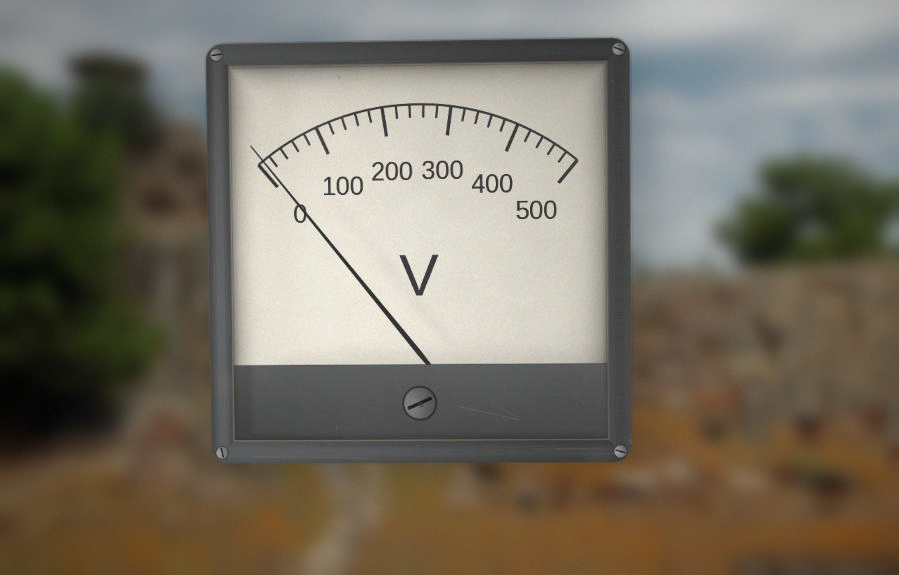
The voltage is {"value": 10, "unit": "V"}
